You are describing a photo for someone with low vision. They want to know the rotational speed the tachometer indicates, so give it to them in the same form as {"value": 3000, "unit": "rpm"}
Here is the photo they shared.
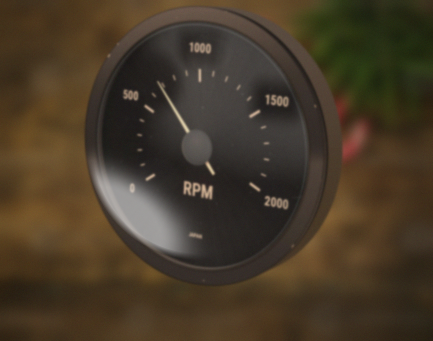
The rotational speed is {"value": 700, "unit": "rpm"}
